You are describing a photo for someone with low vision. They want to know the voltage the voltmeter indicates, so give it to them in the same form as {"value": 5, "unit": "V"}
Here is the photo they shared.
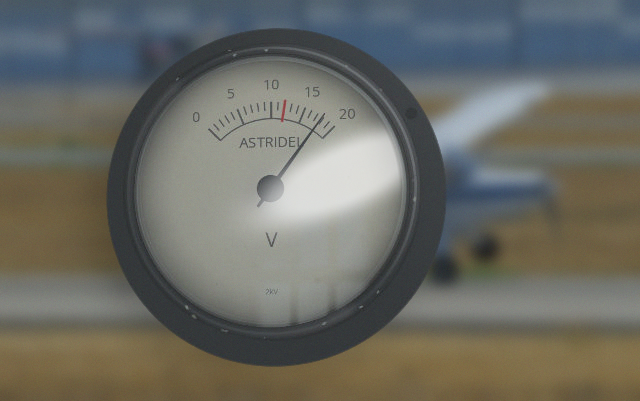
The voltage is {"value": 18, "unit": "V"}
